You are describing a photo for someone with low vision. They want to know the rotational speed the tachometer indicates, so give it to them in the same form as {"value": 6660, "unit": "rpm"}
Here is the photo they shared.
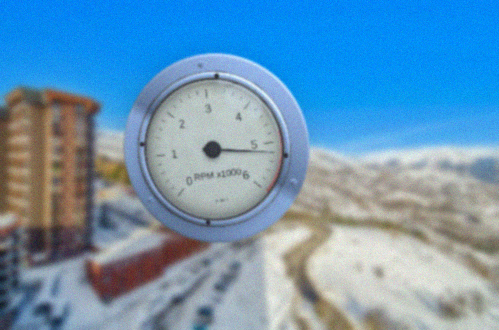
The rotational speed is {"value": 5200, "unit": "rpm"}
